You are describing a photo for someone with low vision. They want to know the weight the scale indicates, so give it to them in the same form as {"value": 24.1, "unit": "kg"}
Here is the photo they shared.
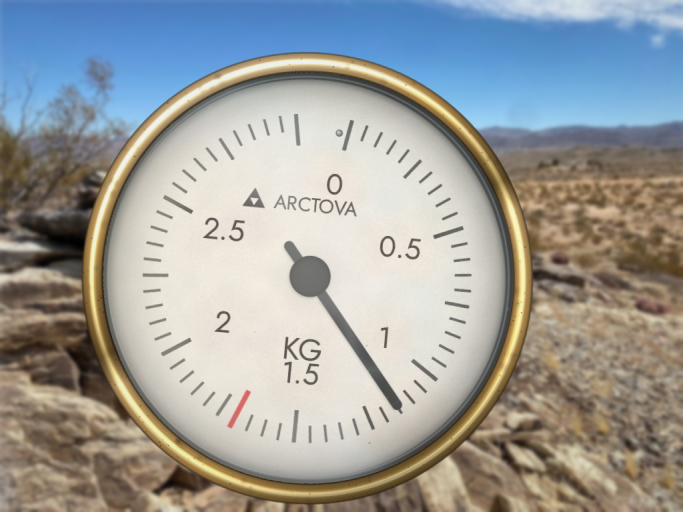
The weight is {"value": 1.15, "unit": "kg"}
